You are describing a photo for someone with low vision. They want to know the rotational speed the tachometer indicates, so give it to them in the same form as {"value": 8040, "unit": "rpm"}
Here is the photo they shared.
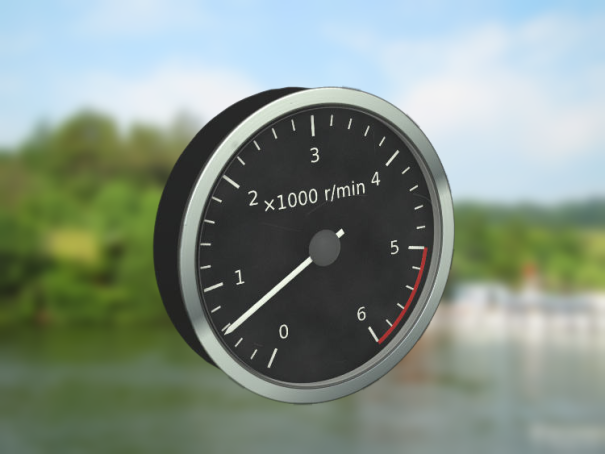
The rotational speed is {"value": 600, "unit": "rpm"}
